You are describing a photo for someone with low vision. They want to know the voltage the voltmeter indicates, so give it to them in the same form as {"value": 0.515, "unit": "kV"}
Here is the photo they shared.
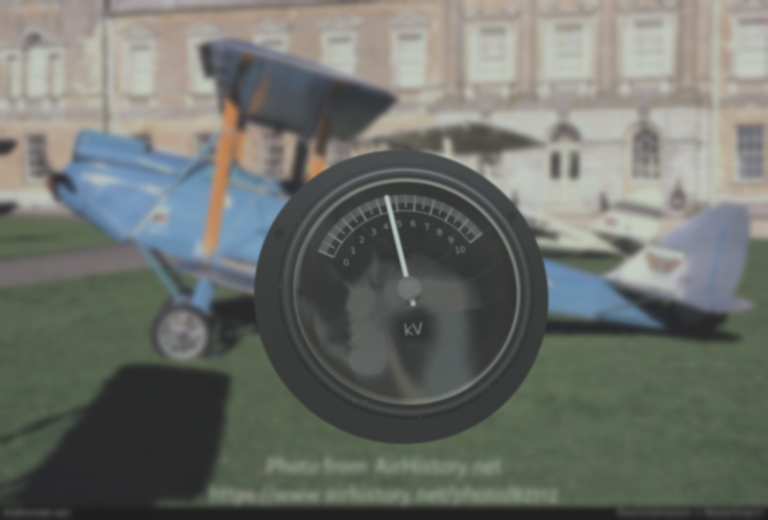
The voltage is {"value": 4.5, "unit": "kV"}
